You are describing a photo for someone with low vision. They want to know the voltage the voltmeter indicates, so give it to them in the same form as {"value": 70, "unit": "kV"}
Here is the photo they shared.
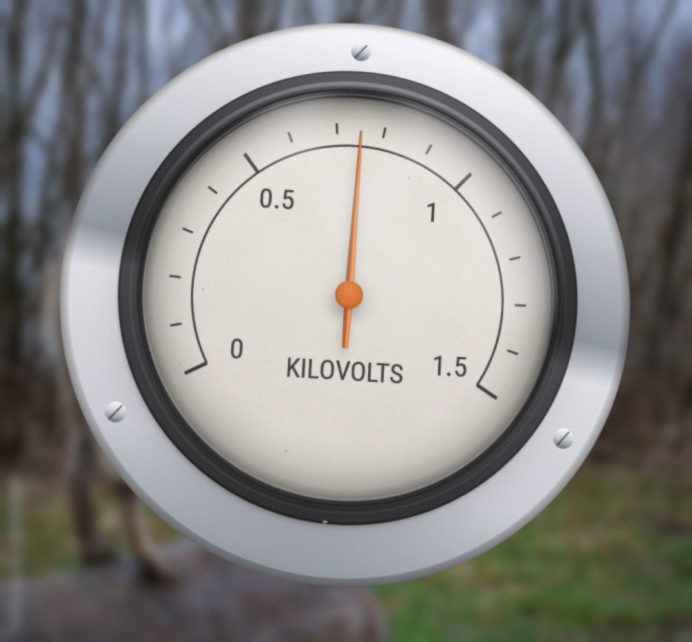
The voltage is {"value": 0.75, "unit": "kV"}
